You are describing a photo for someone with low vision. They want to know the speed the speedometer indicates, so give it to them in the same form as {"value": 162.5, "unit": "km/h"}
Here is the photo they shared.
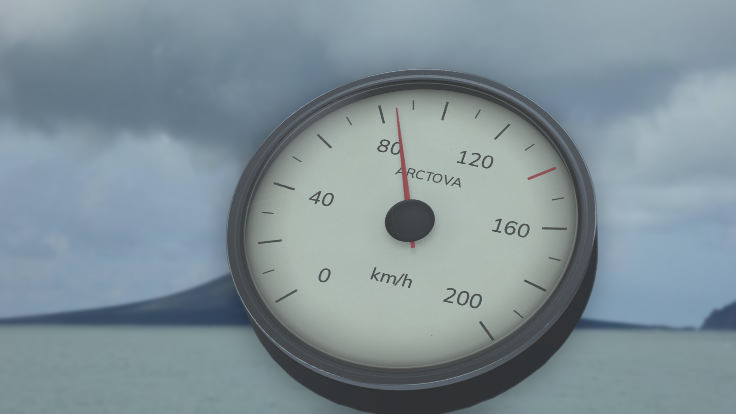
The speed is {"value": 85, "unit": "km/h"}
